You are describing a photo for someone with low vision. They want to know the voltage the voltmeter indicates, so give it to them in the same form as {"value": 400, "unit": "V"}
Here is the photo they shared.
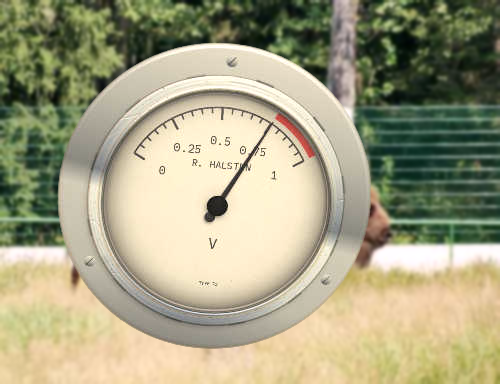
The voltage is {"value": 0.75, "unit": "V"}
